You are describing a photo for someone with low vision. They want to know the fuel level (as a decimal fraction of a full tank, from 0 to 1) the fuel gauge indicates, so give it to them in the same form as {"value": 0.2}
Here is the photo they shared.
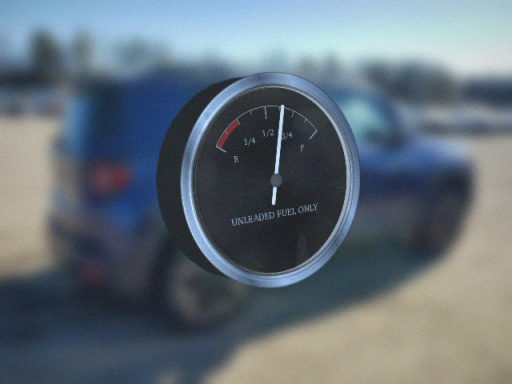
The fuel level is {"value": 0.625}
